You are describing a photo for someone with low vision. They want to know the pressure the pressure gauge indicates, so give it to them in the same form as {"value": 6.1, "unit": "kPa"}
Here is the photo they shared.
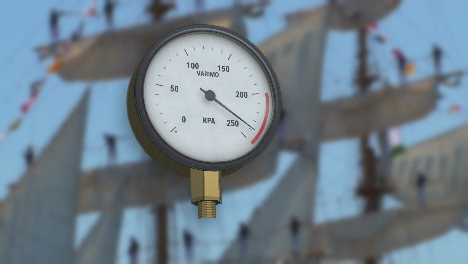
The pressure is {"value": 240, "unit": "kPa"}
